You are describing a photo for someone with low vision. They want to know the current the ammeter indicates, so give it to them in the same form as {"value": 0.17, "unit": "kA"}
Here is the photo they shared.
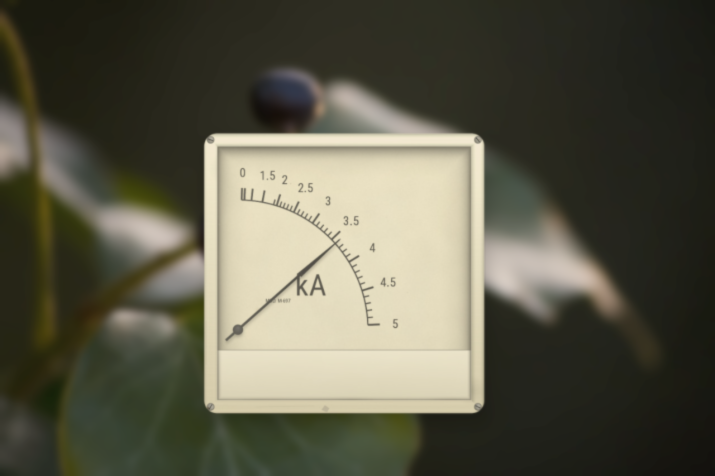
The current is {"value": 3.6, "unit": "kA"}
